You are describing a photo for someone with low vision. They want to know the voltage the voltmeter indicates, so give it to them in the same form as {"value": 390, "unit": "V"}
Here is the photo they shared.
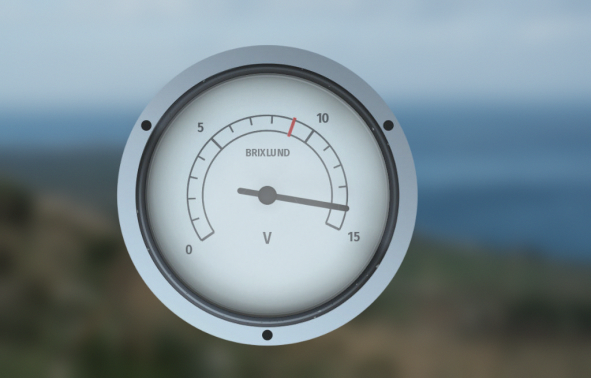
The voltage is {"value": 14, "unit": "V"}
